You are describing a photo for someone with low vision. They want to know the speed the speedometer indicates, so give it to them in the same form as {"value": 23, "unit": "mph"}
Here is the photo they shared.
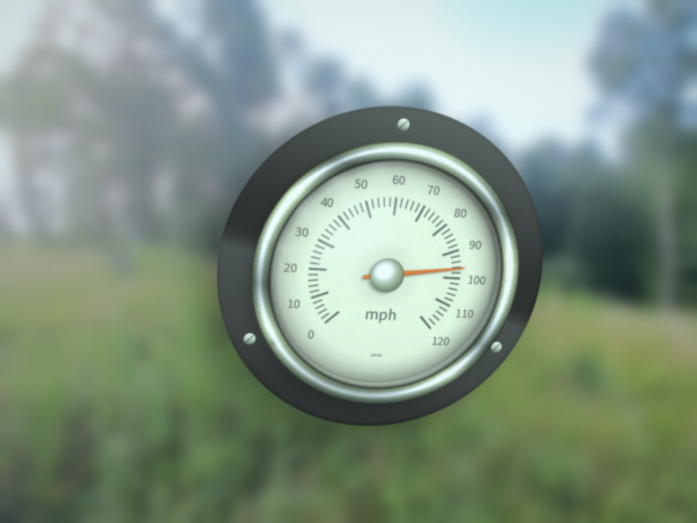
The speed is {"value": 96, "unit": "mph"}
